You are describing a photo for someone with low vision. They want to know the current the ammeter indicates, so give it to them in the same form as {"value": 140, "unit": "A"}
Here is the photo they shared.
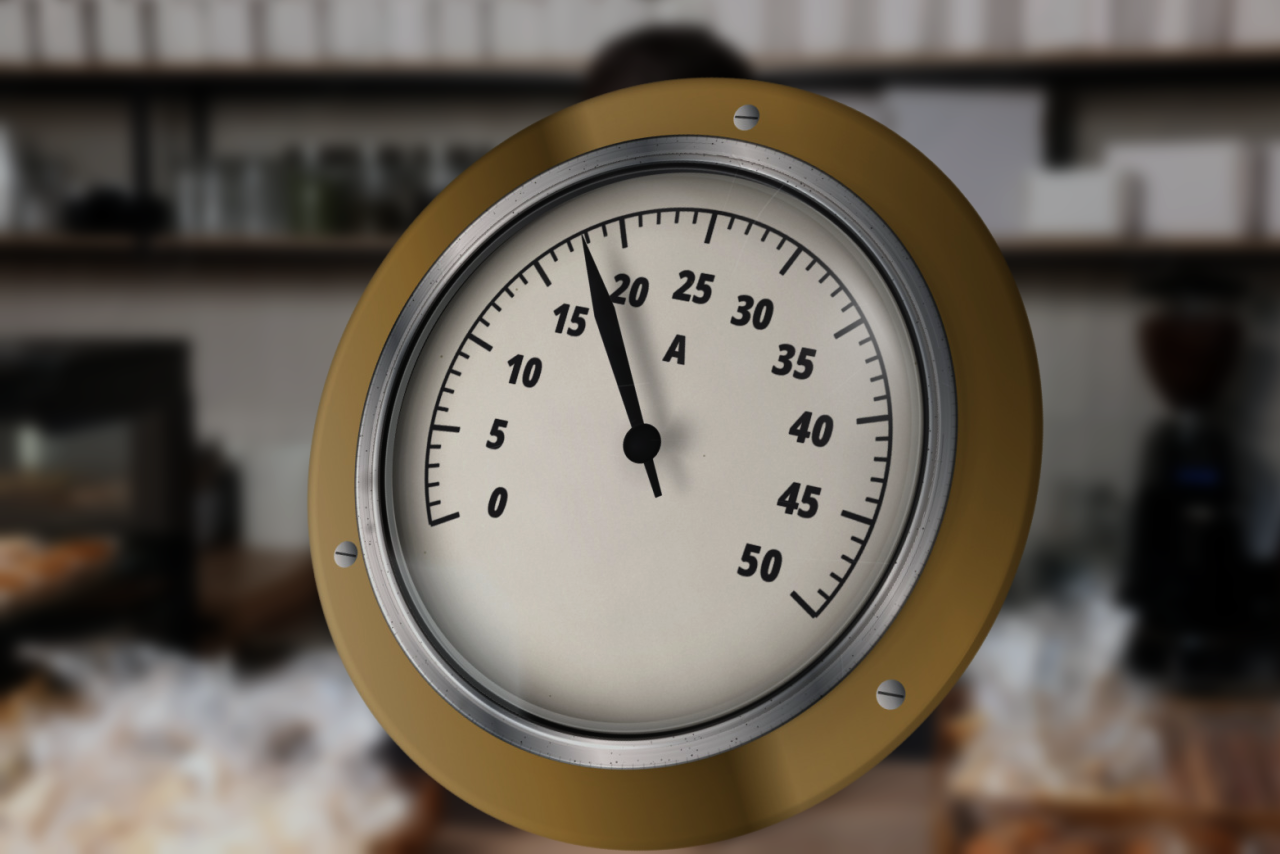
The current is {"value": 18, "unit": "A"}
